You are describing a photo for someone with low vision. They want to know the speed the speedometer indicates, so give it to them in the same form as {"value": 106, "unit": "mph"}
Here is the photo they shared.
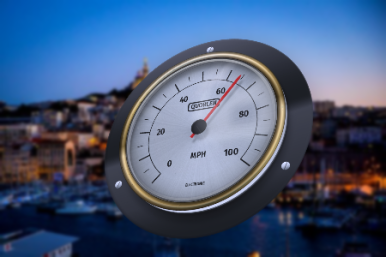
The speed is {"value": 65, "unit": "mph"}
